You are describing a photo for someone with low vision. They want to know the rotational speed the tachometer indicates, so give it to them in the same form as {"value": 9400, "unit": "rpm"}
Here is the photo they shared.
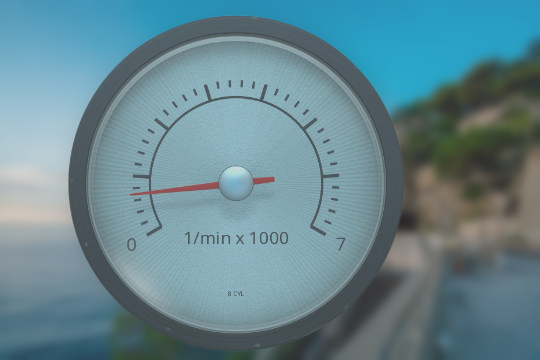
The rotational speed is {"value": 700, "unit": "rpm"}
